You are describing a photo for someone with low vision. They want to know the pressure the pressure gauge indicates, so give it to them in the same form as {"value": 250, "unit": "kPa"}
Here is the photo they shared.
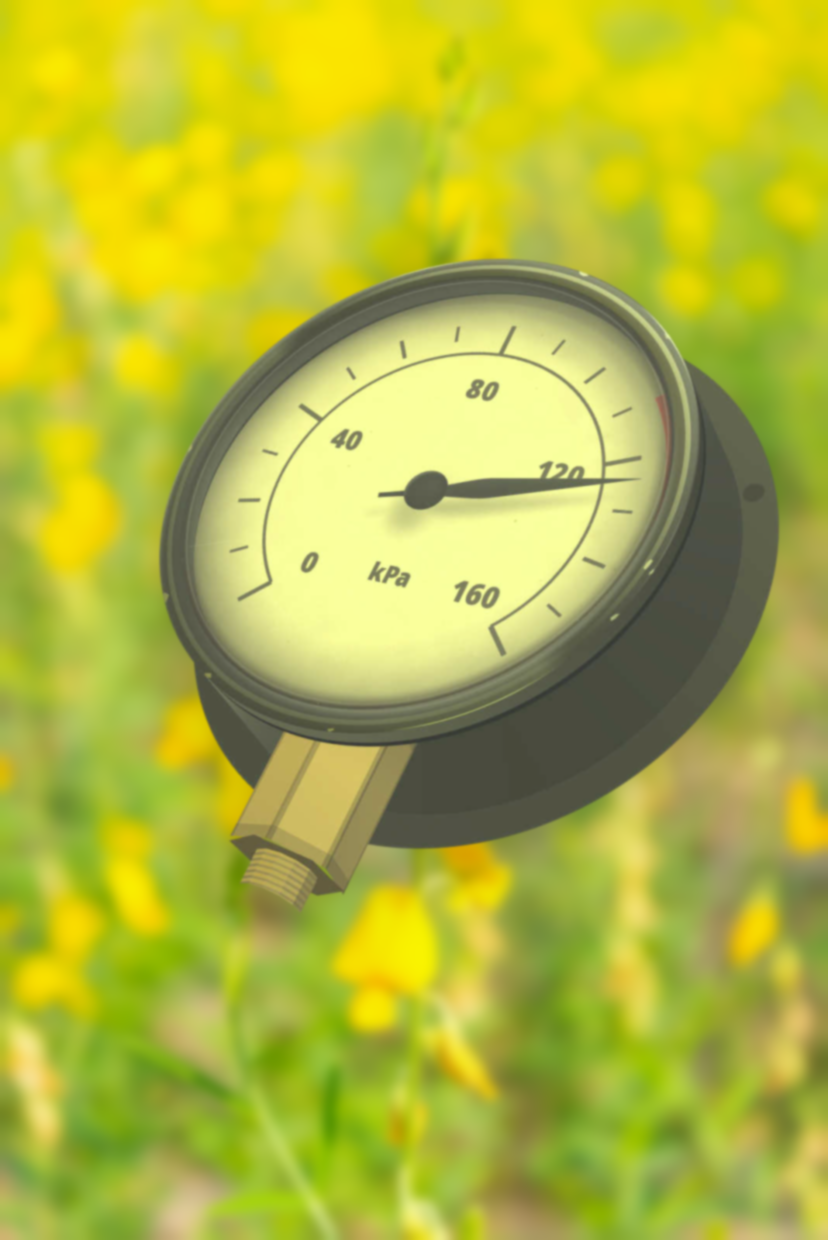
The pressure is {"value": 125, "unit": "kPa"}
